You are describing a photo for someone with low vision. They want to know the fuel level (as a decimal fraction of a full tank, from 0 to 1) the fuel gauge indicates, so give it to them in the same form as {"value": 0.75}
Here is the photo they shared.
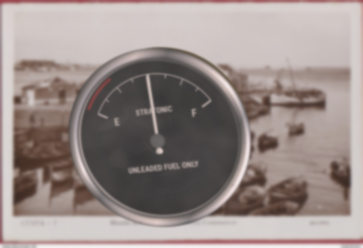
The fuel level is {"value": 0.5}
